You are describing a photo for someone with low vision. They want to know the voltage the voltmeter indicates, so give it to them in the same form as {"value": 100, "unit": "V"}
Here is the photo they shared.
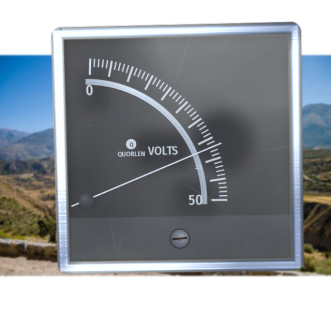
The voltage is {"value": 37, "unit": "V"}
